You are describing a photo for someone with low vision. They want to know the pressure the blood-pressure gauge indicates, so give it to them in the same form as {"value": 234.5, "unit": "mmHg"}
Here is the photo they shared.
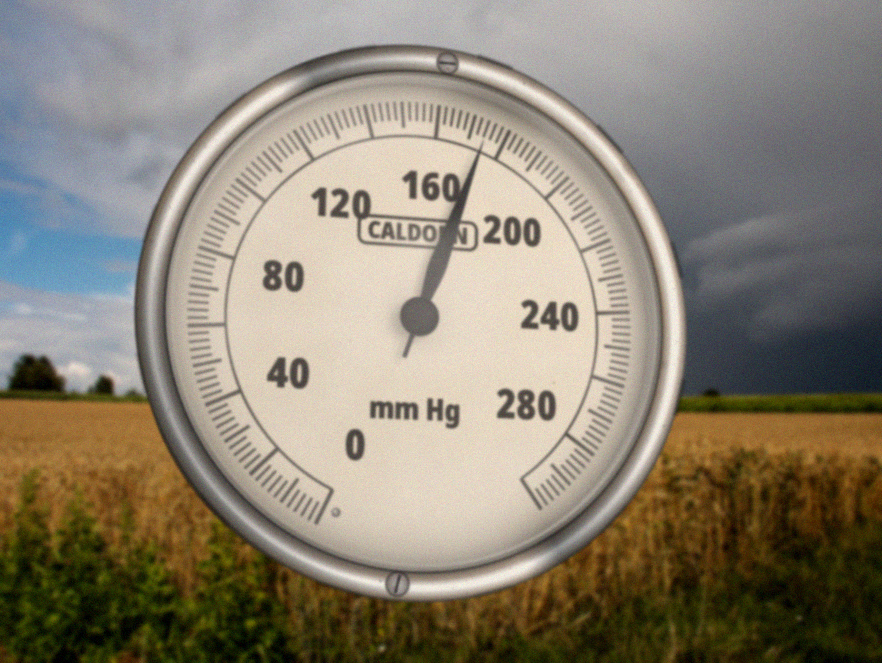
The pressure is {"value": 174, "unit": "mmHg"}
